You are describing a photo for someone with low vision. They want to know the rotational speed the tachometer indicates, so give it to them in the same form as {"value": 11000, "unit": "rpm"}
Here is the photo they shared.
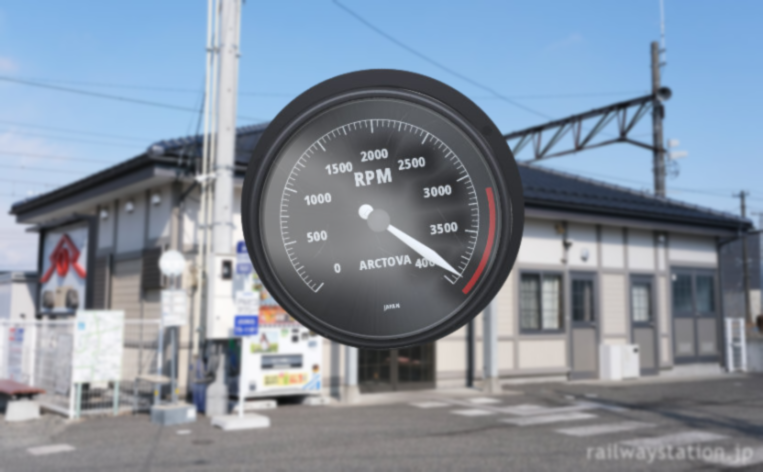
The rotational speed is {"value": 3900, "unit": "rpm"}
